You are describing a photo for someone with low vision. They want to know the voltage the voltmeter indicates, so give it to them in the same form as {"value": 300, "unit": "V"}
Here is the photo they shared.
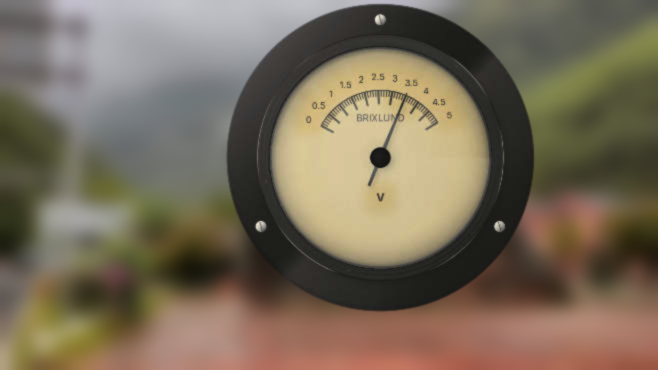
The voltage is {"value": 3.5, "unit": "V"}
